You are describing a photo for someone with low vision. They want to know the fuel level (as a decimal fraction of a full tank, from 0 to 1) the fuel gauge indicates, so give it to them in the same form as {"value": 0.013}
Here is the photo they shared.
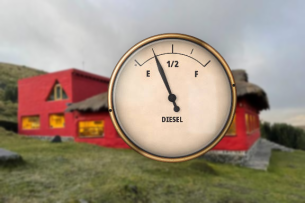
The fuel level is {"value": 0.25}
